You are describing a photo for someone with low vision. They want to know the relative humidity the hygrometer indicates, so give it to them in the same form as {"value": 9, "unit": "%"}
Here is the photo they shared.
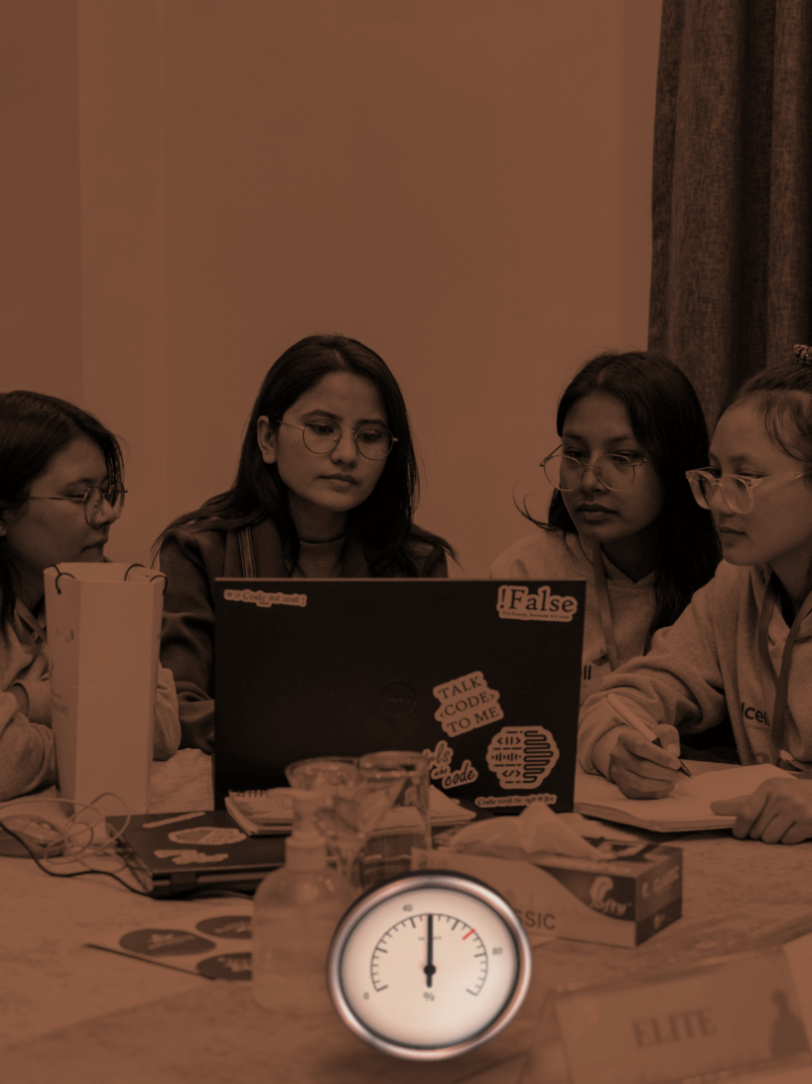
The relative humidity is {"value": 48, "unit": "%"}
